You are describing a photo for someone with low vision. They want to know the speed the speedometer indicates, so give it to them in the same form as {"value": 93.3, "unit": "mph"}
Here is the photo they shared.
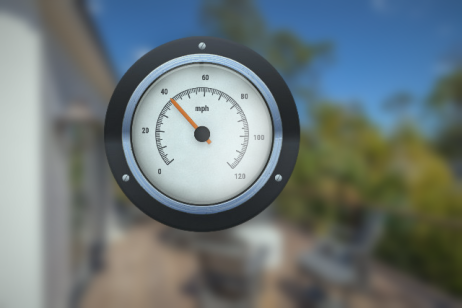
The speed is {"value": 40, "unit": "mph"}
